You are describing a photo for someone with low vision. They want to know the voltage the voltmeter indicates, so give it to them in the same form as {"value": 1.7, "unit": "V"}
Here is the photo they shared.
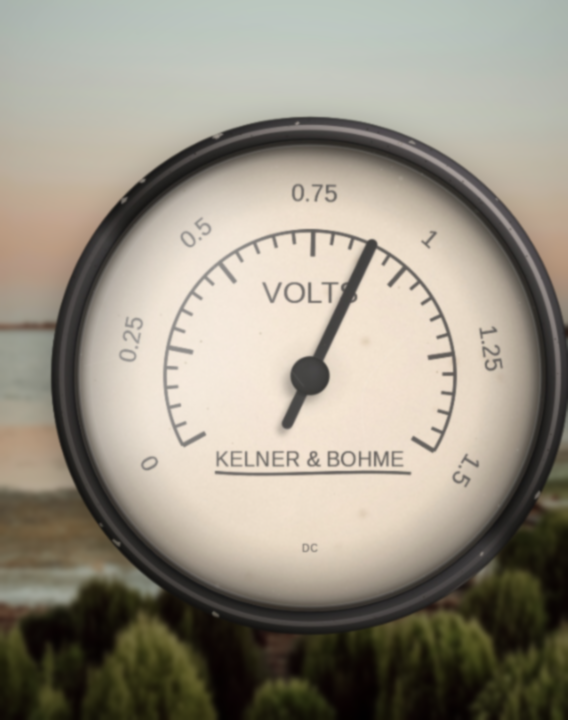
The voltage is {"value": 0.9, "unit": "V"}
